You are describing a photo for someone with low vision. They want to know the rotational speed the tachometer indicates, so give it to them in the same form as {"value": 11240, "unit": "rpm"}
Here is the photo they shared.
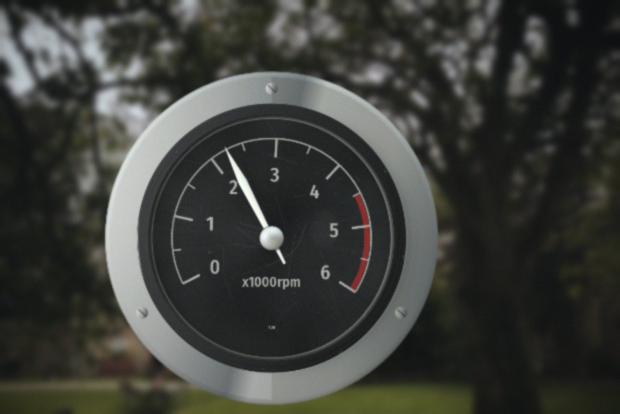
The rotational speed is {"value": 2250, "unit": "rpm"}
